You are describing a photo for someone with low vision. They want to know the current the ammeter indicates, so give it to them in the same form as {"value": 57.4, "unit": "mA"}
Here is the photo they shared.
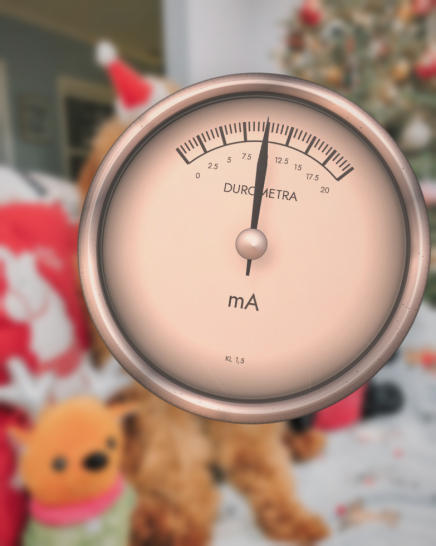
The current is {"value": 10, "unit": "mA"}
